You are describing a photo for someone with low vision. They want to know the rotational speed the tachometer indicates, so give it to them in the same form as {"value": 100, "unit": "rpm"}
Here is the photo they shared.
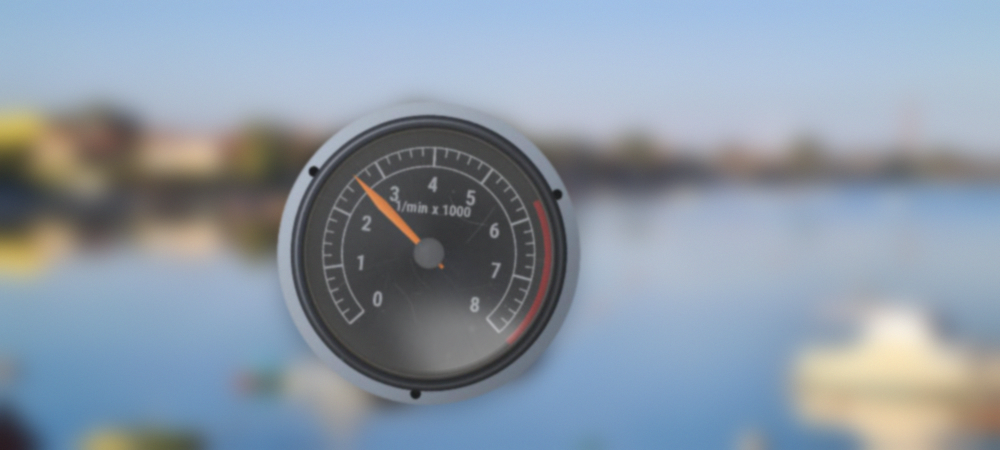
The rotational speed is {"value": 2600, "unit": "rpm"}
